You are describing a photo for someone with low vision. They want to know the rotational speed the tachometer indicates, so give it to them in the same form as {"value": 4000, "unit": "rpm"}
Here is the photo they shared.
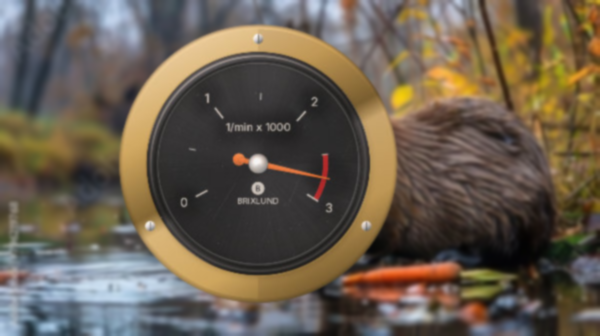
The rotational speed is {"value": 2750, "unit": "rpm"}
